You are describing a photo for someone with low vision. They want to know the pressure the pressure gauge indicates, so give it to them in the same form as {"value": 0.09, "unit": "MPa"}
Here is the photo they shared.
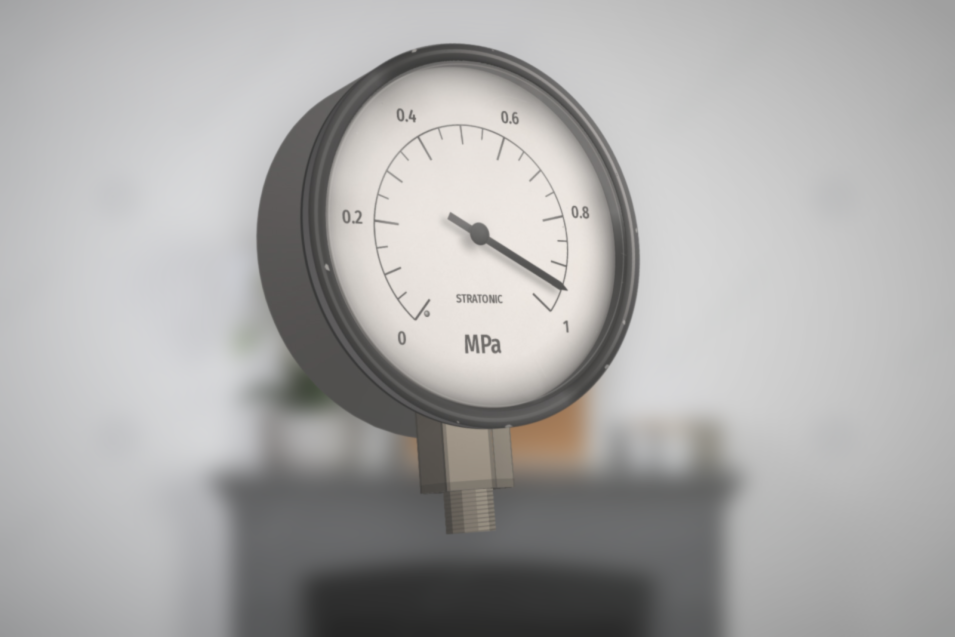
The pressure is {"value": 0.95, "unit": "MPa"}
